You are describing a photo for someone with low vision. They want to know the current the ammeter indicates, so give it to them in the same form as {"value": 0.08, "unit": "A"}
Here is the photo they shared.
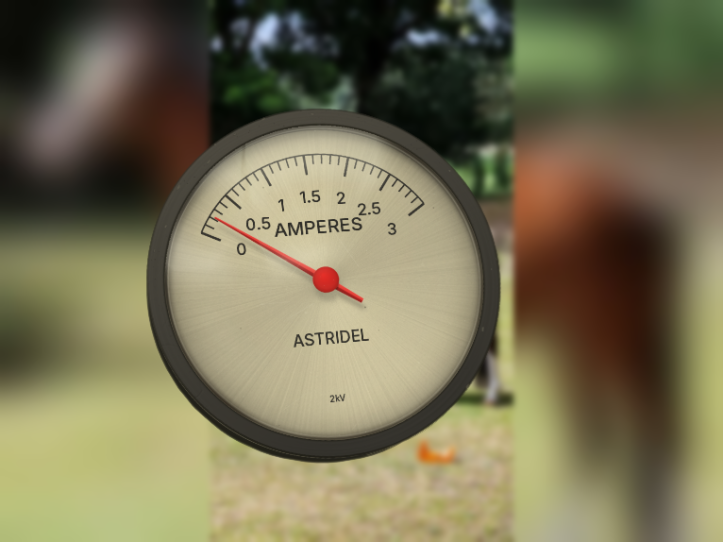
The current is {"value": 0.2, "unit": "A"}
